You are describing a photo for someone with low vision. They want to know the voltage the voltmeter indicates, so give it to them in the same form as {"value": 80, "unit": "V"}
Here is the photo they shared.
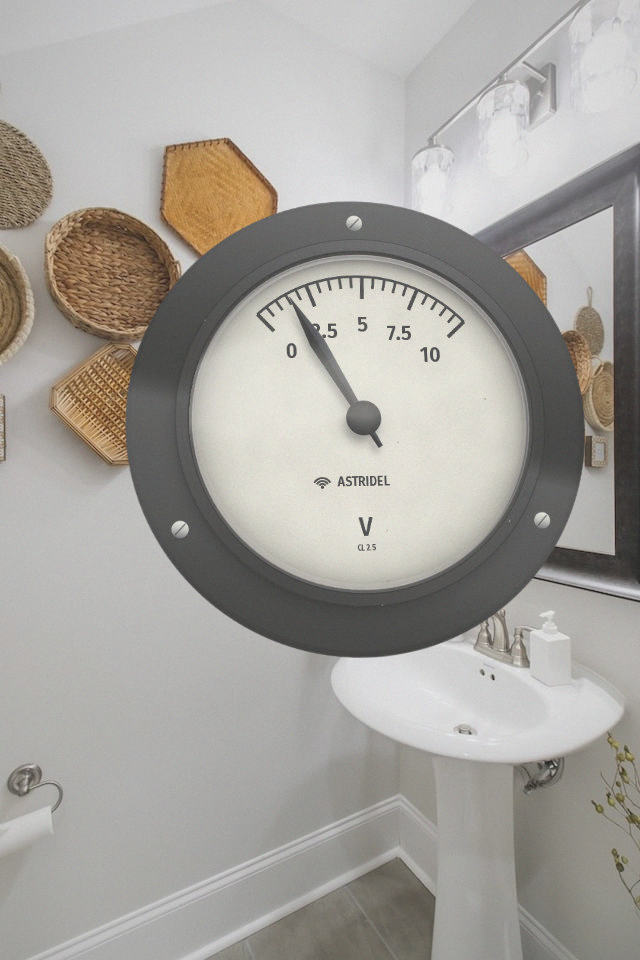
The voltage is {"value": 1.5, "unit": "V"}
